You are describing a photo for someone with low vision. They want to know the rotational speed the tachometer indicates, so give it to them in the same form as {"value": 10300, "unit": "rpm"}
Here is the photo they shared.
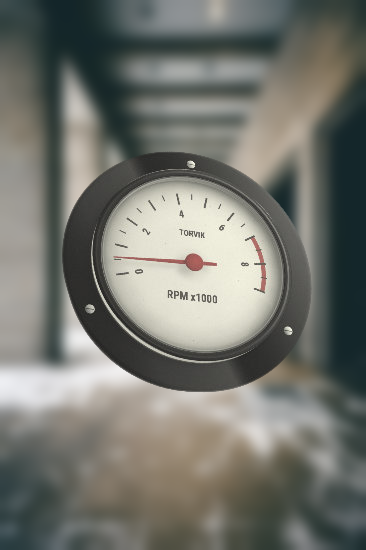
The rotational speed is {"value": 500, "unit": "rpm"}
